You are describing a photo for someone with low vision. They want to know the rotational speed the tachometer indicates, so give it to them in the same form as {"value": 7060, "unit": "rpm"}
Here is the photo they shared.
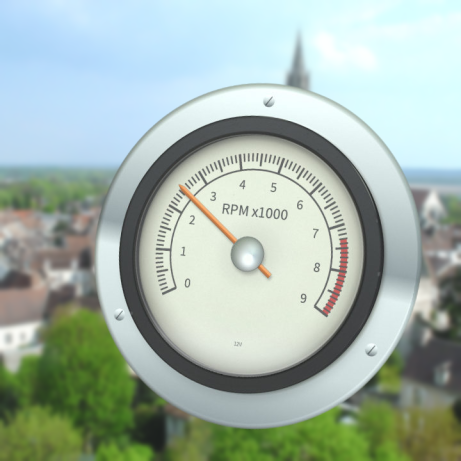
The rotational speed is {"value": 2500, "unit": "rpm"}
